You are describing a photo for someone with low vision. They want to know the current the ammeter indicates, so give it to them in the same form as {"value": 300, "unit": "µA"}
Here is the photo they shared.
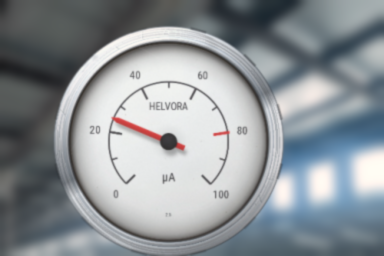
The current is {"value": 25, "unit": "µA"}
